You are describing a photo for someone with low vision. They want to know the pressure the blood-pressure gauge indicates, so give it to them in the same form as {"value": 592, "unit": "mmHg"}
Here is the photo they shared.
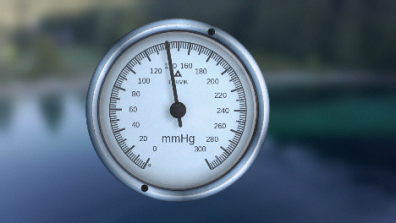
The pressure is {"value": 140, "unit": "mmHg"}
